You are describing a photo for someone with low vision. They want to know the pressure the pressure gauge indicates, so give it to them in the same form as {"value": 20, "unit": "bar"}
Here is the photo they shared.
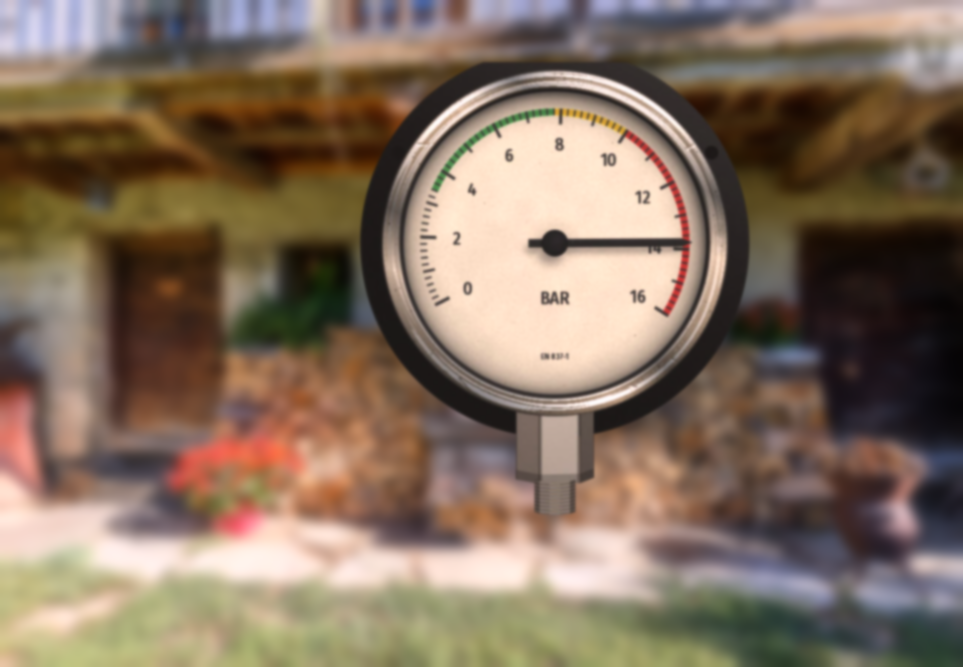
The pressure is {"value": 13.8, "unit": "bar"}
